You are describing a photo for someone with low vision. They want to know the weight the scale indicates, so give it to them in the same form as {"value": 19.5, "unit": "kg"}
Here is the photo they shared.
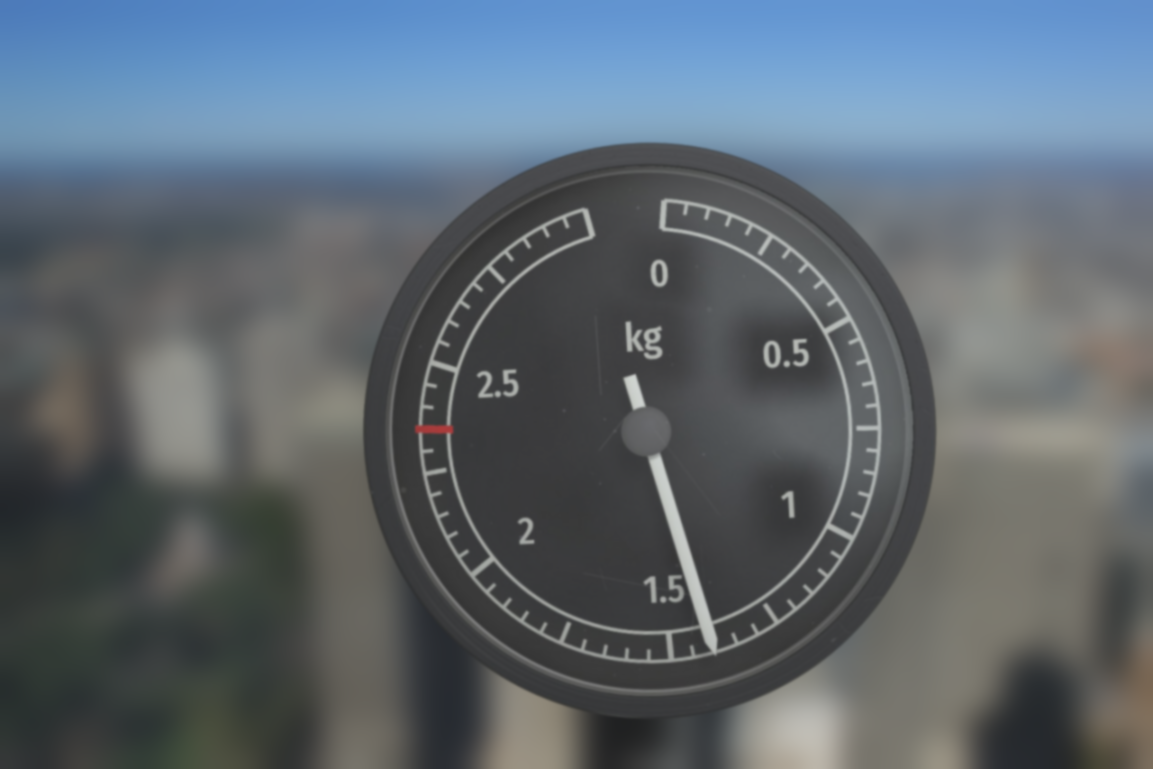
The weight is {"value": 1.4, "unit": "kg"}
